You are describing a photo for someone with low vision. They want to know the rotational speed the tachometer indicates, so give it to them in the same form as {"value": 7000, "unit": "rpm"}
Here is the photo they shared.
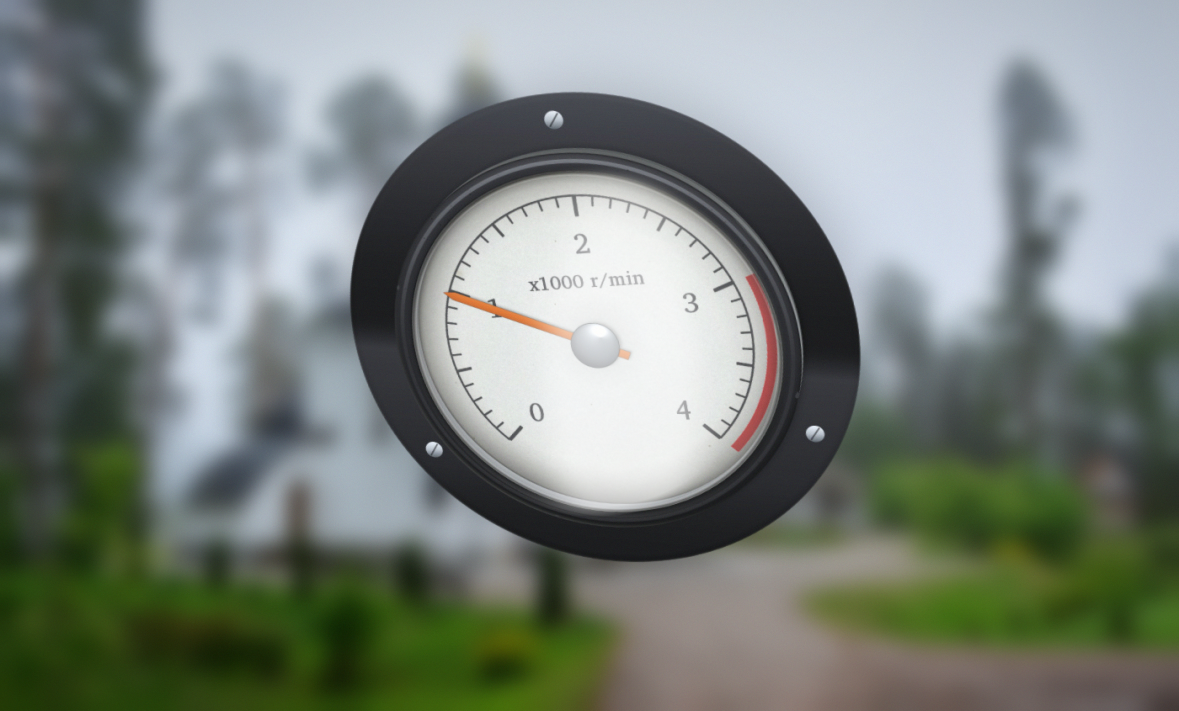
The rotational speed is {"value": 1000, "unit": "rpm"}
